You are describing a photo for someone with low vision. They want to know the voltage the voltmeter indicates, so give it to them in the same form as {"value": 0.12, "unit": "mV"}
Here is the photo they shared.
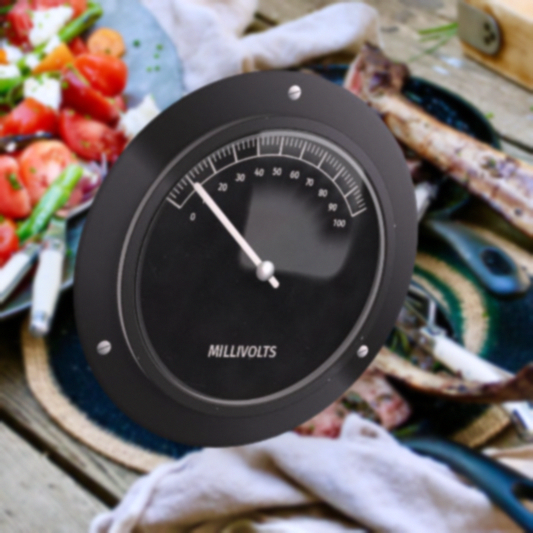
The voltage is {"value": 10, "unit": "mV"}
